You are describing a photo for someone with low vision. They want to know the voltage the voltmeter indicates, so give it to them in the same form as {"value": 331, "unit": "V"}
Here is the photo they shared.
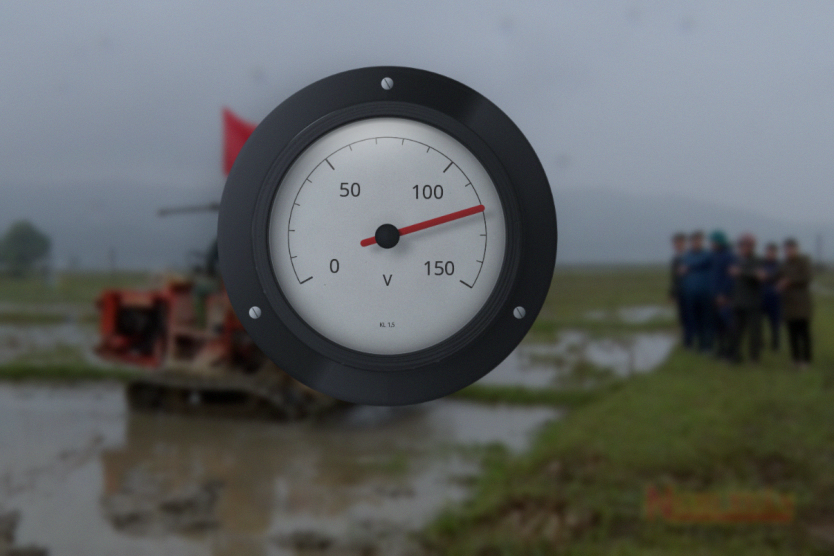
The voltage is {"value": 120, "unit": "V"}
